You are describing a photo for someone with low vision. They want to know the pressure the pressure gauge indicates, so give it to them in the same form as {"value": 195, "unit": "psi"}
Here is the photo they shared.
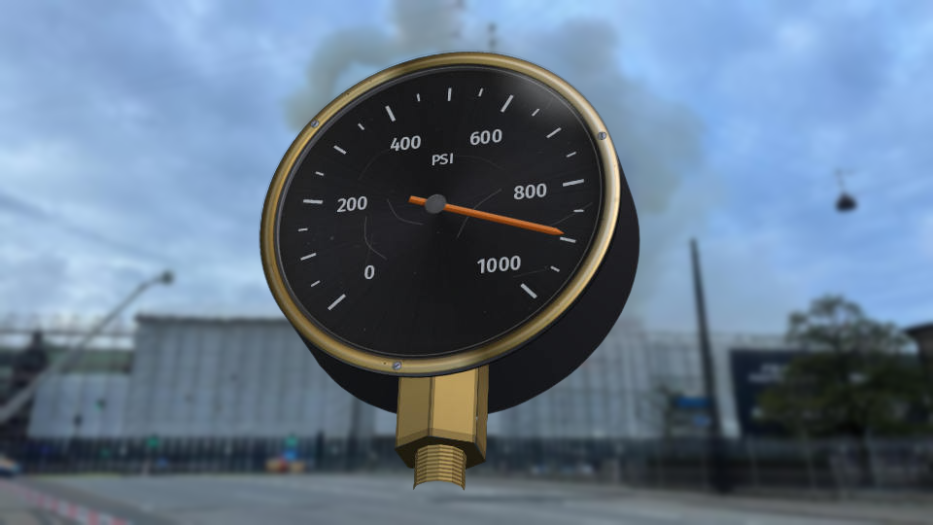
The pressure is {"value": 900, "unit": "psi"}
